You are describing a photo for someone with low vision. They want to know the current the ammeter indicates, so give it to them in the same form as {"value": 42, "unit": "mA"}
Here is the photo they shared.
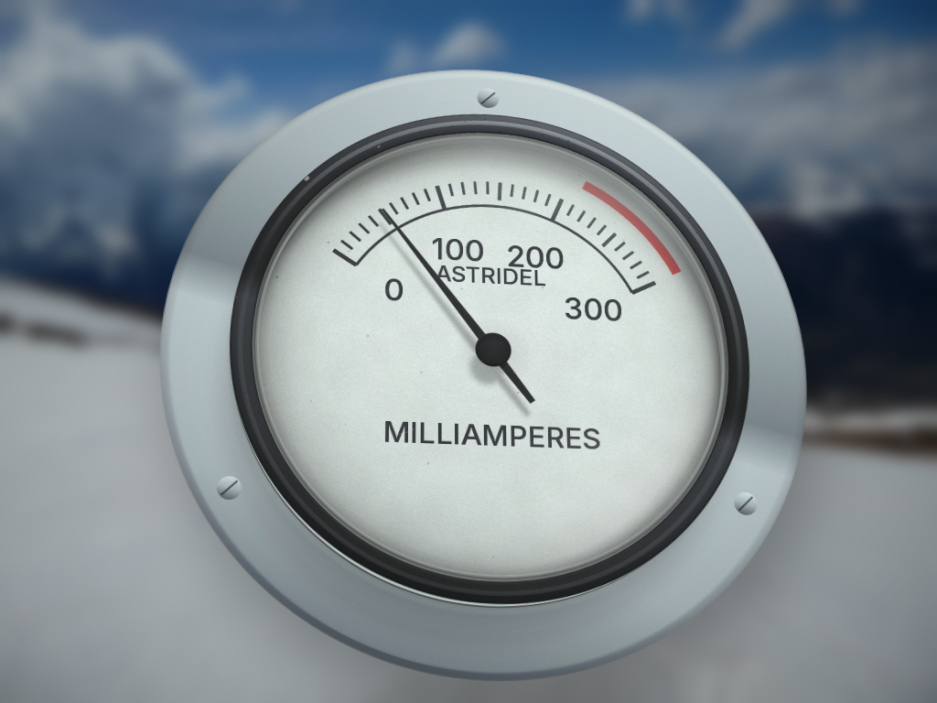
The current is {"value": 50, "unit": "mA"}
